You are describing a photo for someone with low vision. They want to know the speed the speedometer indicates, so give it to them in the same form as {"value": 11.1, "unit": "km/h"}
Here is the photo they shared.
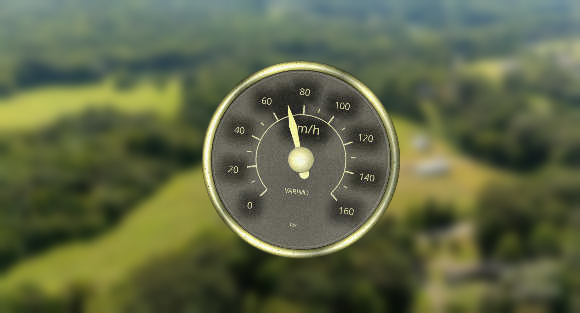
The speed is {"value": 70, "unit": "km/h"}
